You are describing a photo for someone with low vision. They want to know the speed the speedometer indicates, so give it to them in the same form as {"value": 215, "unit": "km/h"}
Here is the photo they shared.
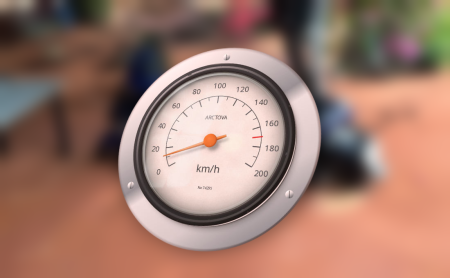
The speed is {"value": 10, "unit": "km/h"}
